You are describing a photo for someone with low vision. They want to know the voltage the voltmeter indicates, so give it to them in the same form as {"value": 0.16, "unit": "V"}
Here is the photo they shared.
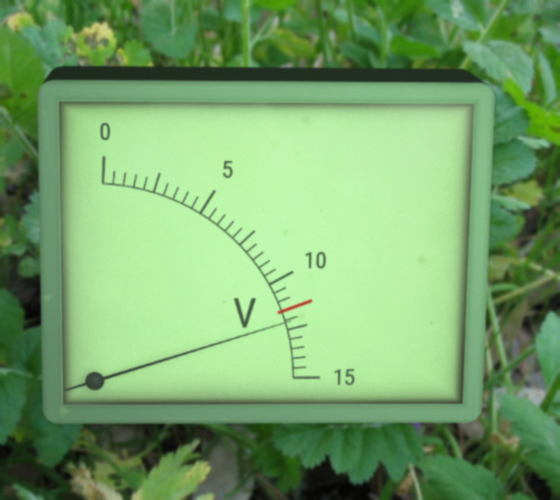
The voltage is {"value": 12, "unit": "V"}
